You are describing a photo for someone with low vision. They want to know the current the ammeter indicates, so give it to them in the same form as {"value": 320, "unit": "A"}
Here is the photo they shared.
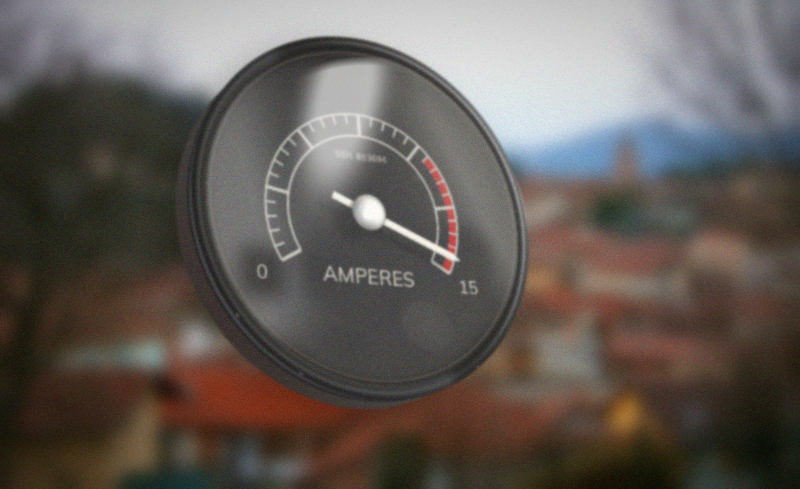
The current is {"value": 14.5, "unit": "A"}
